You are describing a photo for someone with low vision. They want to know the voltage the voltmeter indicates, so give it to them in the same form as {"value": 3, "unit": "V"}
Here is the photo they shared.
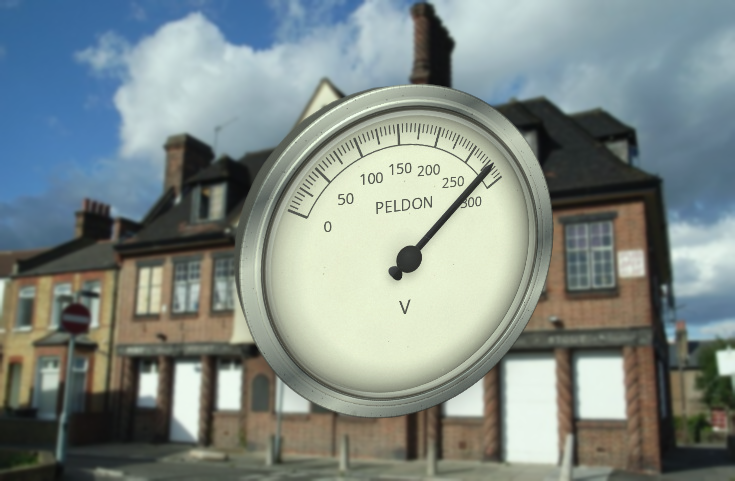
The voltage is {"value": 275, "unit": "V"}
